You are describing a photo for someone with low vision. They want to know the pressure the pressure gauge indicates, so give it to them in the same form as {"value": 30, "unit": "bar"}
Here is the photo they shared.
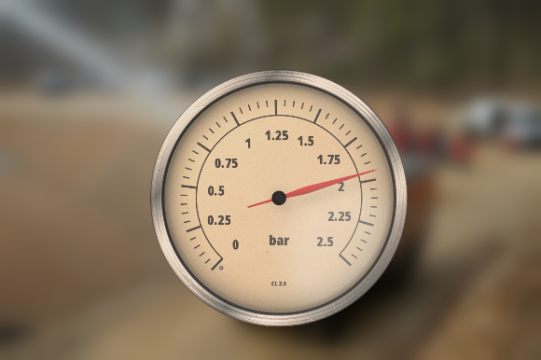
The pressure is {"value": 1.95, "unit": "bar"}
